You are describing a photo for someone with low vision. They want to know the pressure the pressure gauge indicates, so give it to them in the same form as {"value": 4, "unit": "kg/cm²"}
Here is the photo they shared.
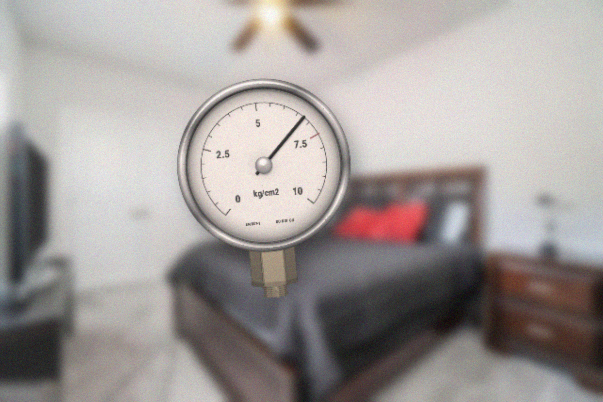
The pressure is {"value": 6.75, "unit": "kg/cm²"}
